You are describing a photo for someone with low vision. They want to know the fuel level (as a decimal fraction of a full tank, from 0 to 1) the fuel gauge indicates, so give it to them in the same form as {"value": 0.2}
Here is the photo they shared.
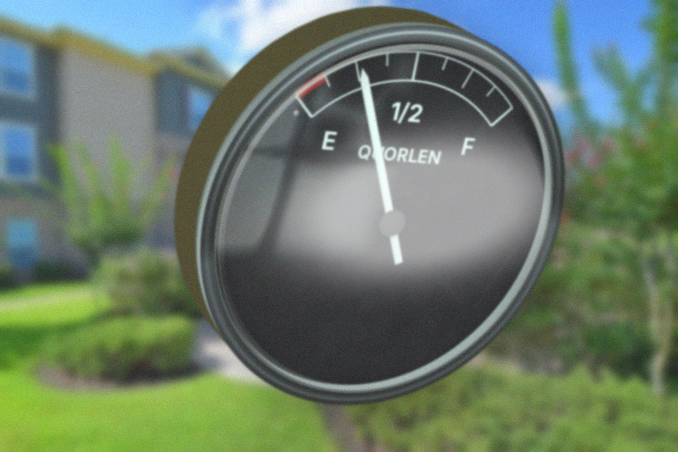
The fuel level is {"value": 0.25}
